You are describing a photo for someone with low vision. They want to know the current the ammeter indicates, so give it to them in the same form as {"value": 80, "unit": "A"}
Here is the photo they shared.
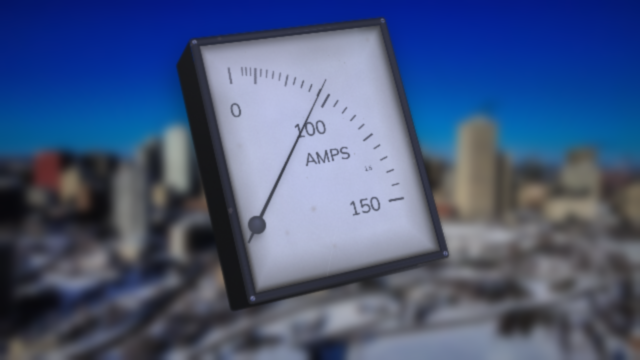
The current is {"value": 95, "unit": "A"}
